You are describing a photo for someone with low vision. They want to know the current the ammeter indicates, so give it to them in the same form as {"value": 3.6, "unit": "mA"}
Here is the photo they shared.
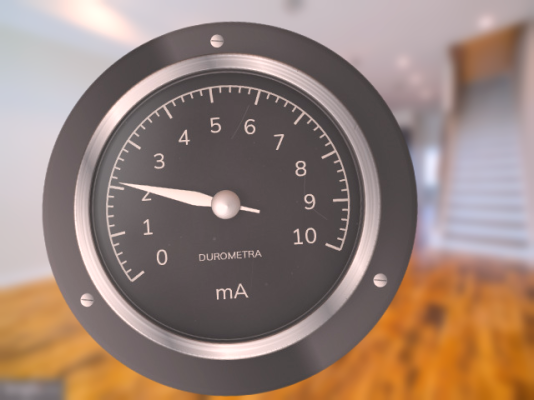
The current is {"value": 2.1, "unit": "mA"}
